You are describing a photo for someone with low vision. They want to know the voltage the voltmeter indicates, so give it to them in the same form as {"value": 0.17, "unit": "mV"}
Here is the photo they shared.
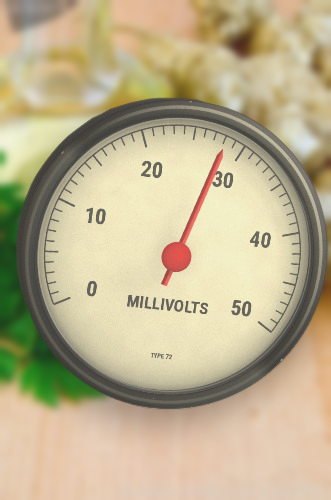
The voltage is {"value": 28, "unit": "mV"}
